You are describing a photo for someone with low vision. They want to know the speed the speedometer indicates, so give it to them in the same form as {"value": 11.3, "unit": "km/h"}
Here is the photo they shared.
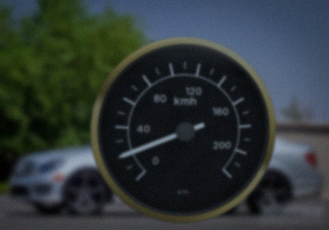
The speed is {"value": 20, "unit": "km/h"}
